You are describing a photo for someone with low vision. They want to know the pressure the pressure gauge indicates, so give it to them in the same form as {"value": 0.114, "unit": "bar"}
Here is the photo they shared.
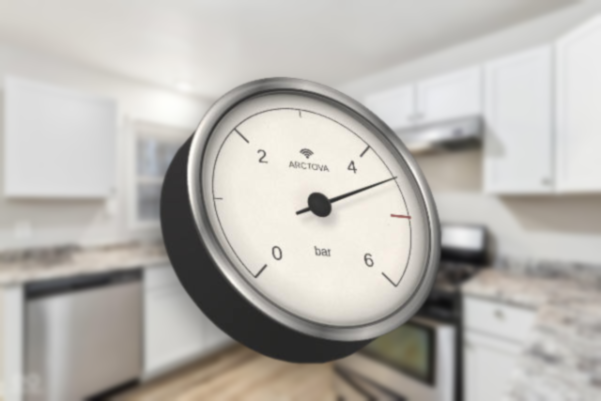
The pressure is {"value": 4.5, "unit": "bar"}
